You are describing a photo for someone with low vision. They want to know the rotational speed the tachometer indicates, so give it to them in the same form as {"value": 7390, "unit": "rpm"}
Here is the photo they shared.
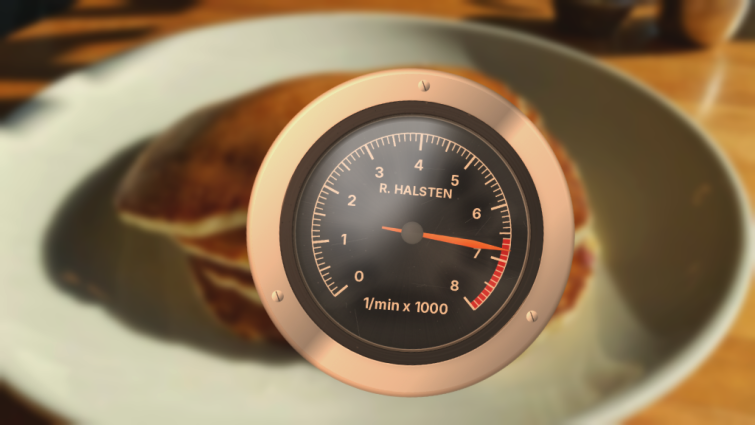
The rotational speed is {"value": 6800, "unit": "rpm"}
